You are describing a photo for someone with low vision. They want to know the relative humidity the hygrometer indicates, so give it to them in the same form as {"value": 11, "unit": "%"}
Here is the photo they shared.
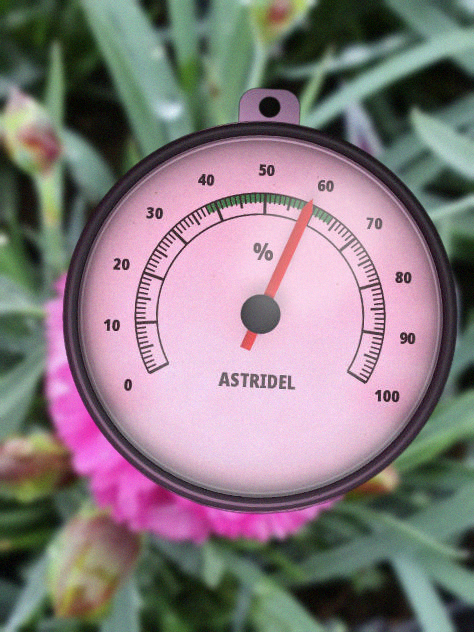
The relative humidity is {"value": 59, "unit": "%"}
